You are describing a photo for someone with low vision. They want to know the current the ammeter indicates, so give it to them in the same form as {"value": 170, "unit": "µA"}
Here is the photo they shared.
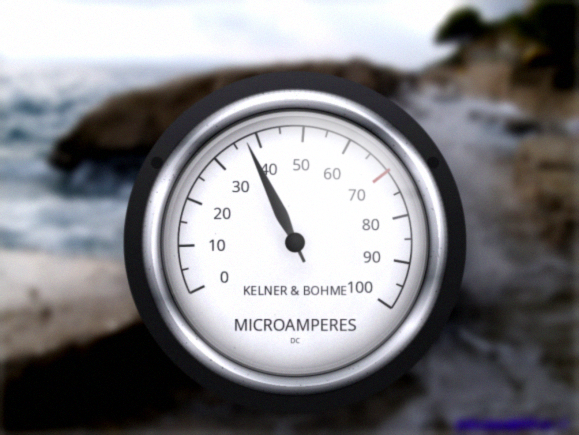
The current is {"value": 37.5, "unit": "µA"}
